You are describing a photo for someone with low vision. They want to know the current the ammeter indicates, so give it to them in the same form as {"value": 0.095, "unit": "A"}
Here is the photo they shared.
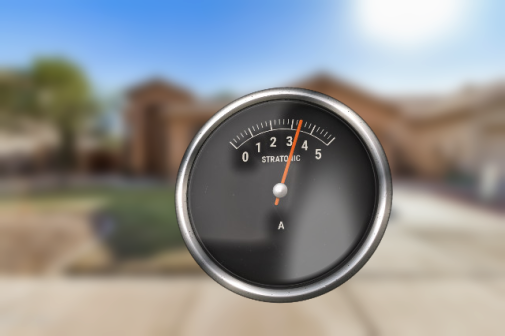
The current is {"value": 3.4, "unit": "A"}
